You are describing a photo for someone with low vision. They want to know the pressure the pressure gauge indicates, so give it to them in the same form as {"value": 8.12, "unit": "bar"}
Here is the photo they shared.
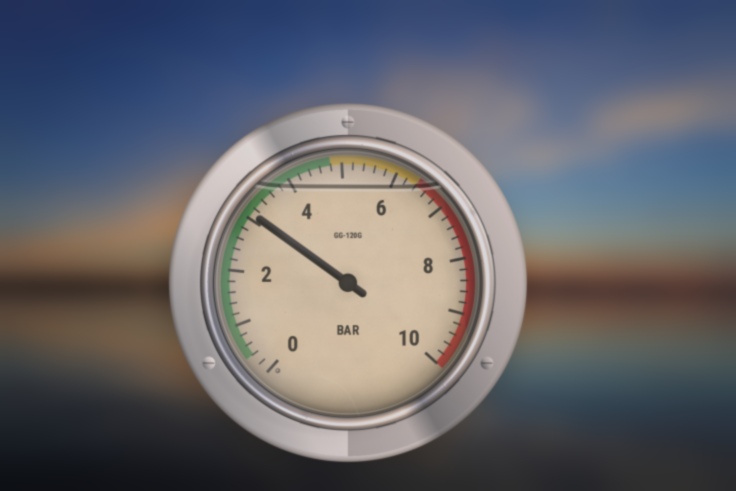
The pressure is {"value": 3.1, "unit": "bar"}
